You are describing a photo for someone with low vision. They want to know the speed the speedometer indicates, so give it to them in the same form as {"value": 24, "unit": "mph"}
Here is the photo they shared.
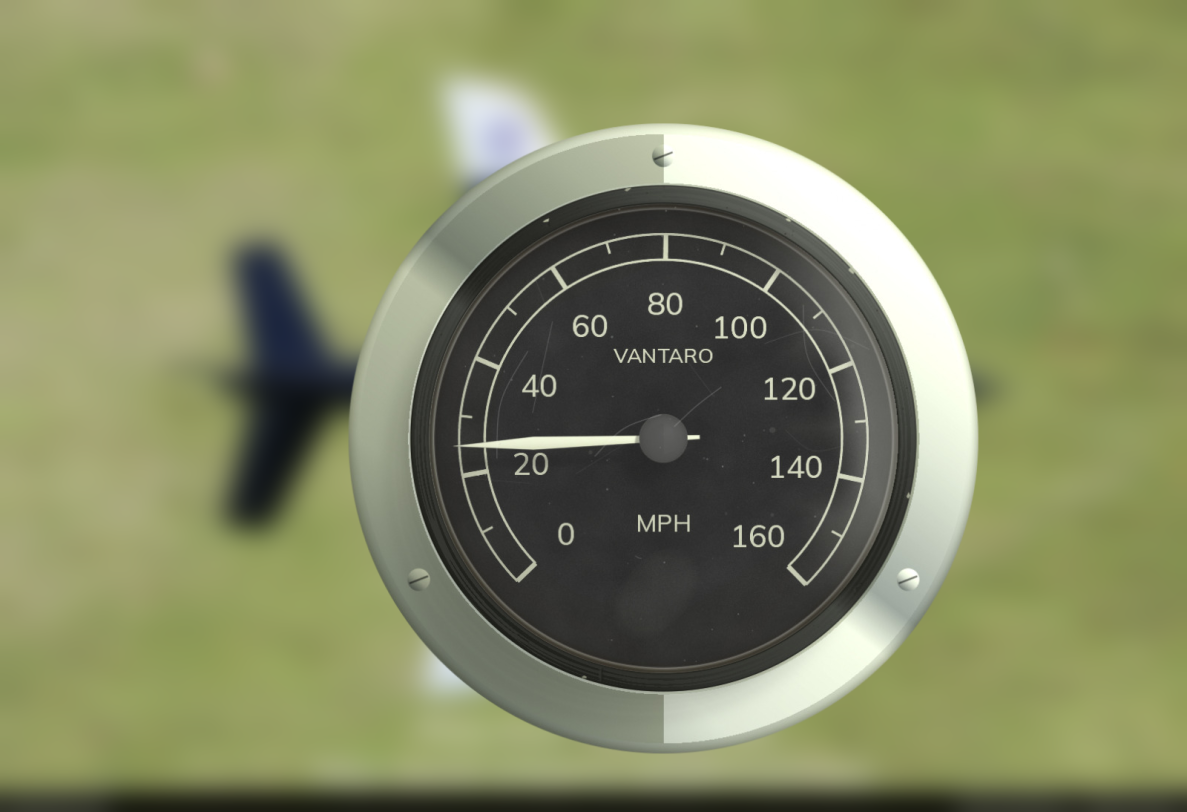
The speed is {"value": 25, "unit": "mph"}
